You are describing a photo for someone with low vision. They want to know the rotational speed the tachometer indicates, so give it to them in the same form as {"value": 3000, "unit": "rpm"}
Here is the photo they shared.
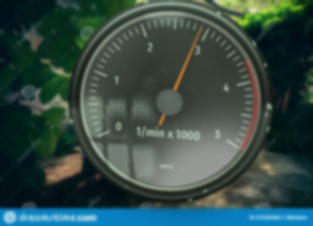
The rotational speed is {"value": 2900, "unit": "rpm"}
